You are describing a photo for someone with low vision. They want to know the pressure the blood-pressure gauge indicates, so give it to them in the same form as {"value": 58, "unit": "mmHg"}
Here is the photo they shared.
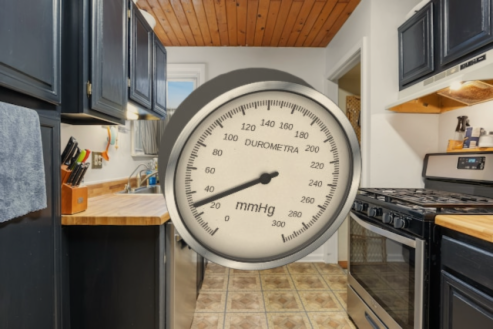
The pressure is {"value": 30, "unit": "mmHg"}
